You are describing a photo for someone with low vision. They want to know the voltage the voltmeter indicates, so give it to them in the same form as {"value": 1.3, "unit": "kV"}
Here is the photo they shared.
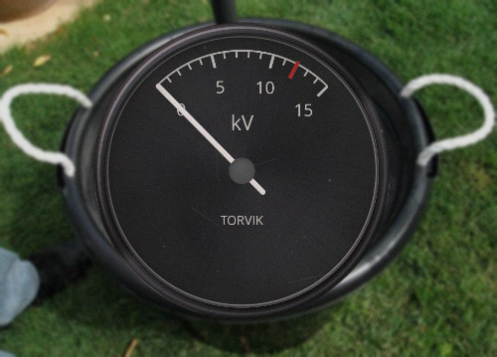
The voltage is {"value": 0, "unit": "kV"}
